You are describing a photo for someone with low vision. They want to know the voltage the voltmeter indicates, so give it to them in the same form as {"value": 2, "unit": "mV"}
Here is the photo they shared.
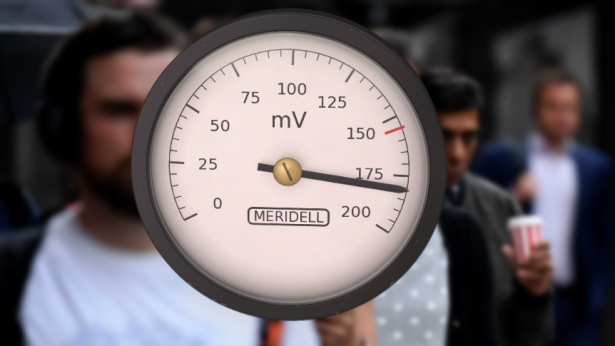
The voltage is {"value": 180, "unit": "mV"}
